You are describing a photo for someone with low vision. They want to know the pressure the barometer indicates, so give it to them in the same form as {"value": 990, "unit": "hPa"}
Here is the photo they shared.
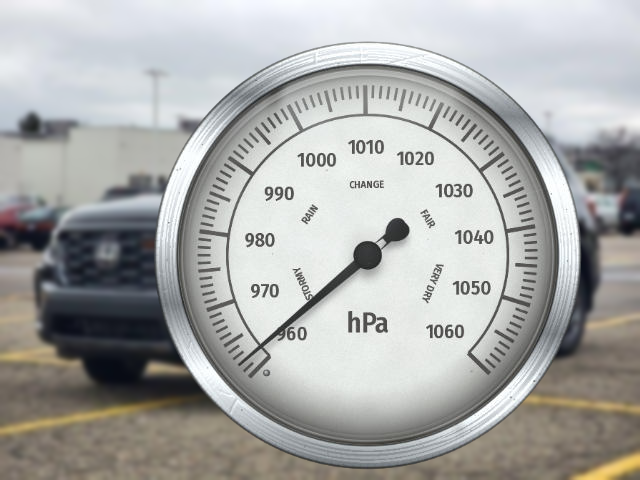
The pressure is {"value": 962, "unit": "hPa"}
